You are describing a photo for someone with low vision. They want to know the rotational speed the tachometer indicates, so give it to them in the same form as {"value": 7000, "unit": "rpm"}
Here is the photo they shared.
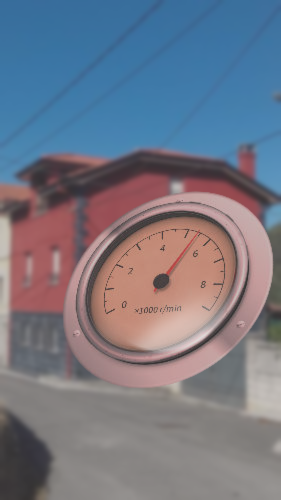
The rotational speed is {"value": 5500, "unit": "rpm"}
